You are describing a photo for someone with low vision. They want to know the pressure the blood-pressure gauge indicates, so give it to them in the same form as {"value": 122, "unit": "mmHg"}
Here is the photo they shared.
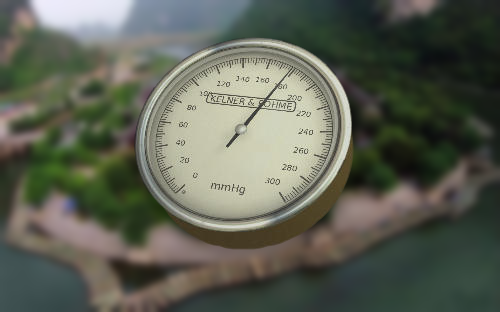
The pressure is {"value": 180, "unit": "mmHg"}
